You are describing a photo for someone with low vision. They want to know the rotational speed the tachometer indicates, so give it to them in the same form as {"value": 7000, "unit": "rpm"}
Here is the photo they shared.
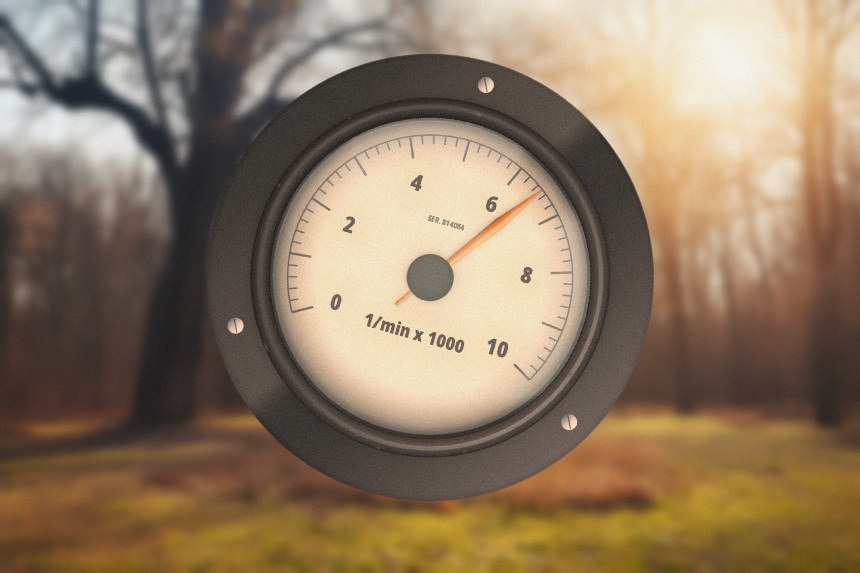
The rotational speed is {"value": 6500, "unit": "rpm"}
